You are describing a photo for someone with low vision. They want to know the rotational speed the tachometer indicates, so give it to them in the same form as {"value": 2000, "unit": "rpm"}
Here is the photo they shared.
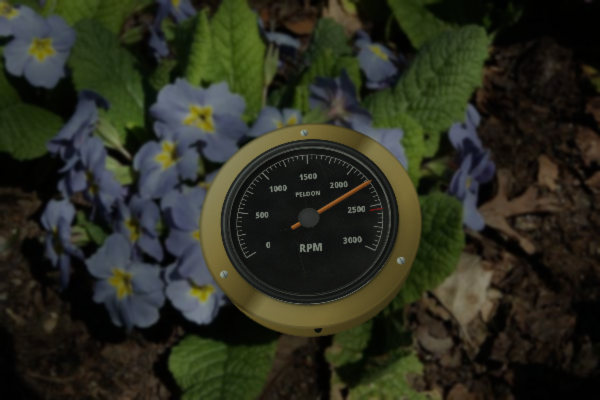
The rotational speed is {"value": 2250, "unit": "rpm"}
